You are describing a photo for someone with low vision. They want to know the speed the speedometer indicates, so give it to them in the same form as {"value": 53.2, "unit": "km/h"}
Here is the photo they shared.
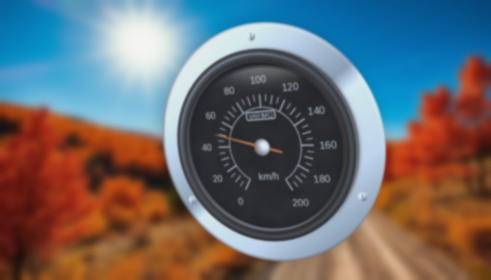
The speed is {"value": 50, "unit": "km/h"}
